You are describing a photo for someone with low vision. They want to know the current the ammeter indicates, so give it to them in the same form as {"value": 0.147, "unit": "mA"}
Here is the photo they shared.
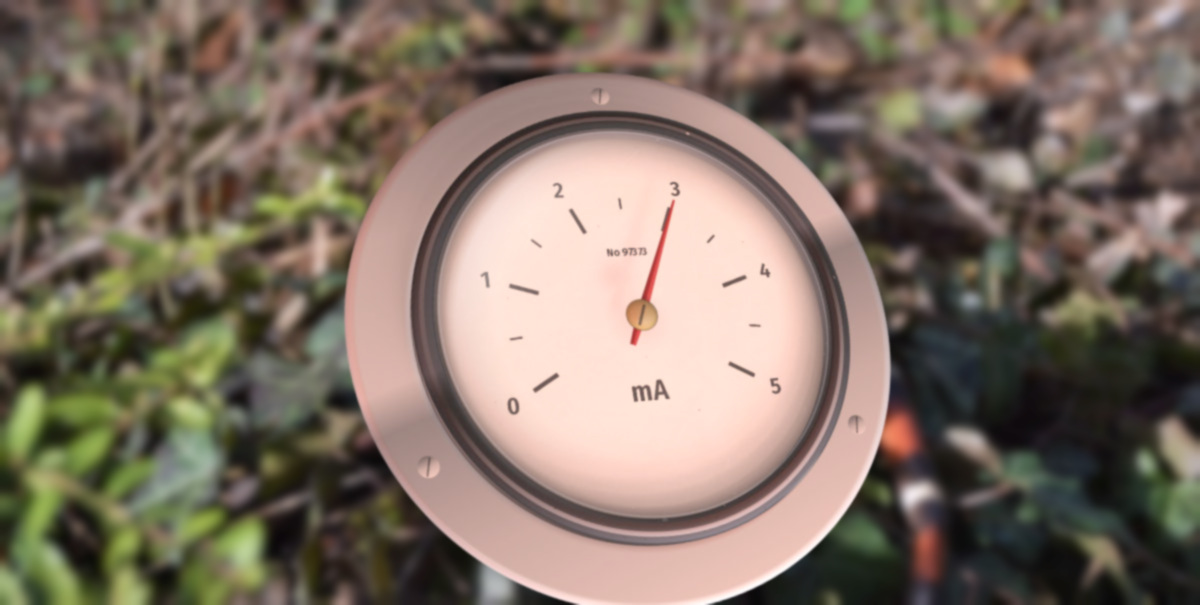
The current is {"value": 3, "unit": "mA"}
